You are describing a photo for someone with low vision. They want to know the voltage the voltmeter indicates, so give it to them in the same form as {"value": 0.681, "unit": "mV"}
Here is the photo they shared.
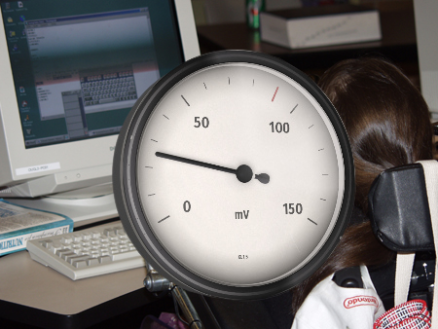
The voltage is {"value": 25, "unit": "mV"}
